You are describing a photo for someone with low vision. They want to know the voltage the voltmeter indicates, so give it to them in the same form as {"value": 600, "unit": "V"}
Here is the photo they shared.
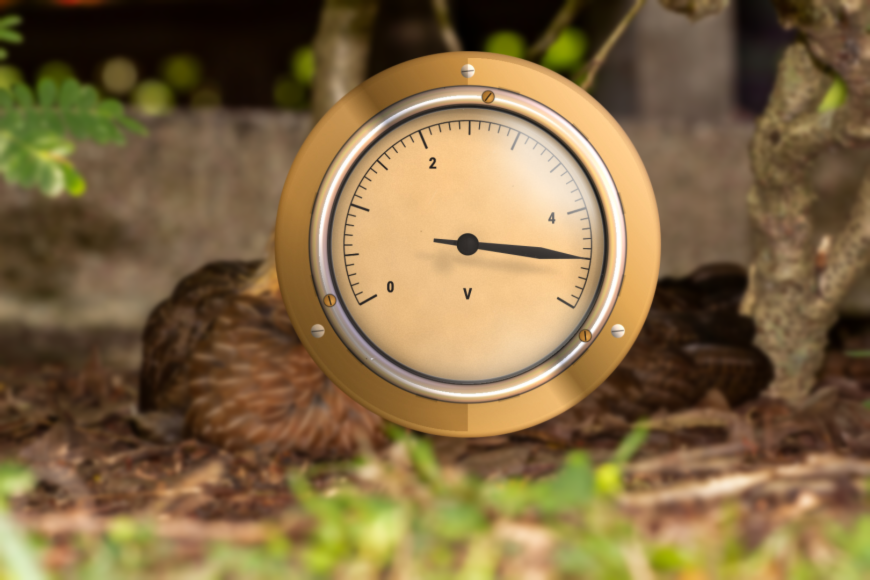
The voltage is {"value": 4.5, "unit": "V"}
